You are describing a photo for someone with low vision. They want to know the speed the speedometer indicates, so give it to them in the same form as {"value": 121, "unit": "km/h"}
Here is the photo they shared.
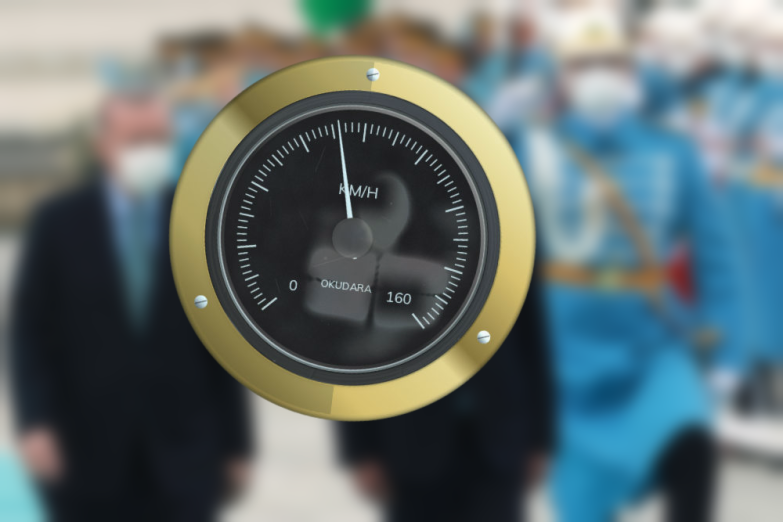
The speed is {"value": 72, "unit": "km/h"}
